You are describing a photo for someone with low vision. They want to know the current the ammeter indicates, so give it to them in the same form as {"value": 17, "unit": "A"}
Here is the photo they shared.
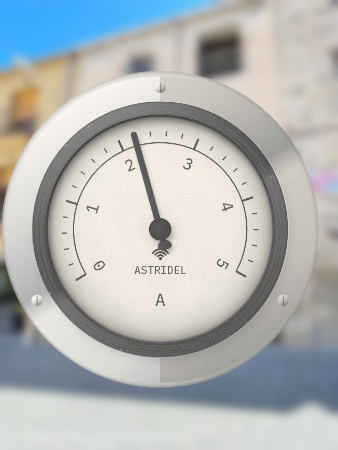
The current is {"value": 2.2, "unit": "A"}
